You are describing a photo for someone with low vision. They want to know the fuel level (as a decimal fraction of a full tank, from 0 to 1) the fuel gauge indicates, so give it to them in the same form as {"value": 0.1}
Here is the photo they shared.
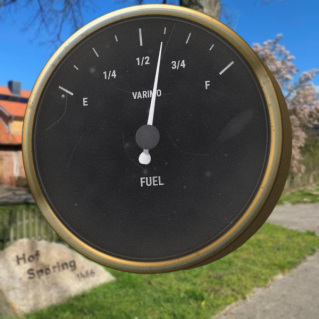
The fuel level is {"value": 0.625}
